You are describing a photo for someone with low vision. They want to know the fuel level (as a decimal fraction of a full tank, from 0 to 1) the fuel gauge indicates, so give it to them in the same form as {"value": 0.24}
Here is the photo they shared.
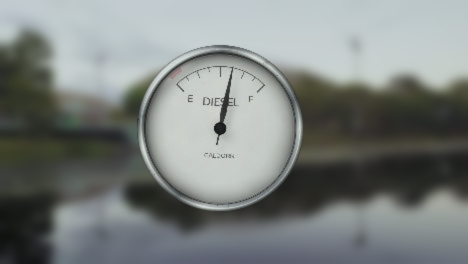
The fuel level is {"value": 0.625}
